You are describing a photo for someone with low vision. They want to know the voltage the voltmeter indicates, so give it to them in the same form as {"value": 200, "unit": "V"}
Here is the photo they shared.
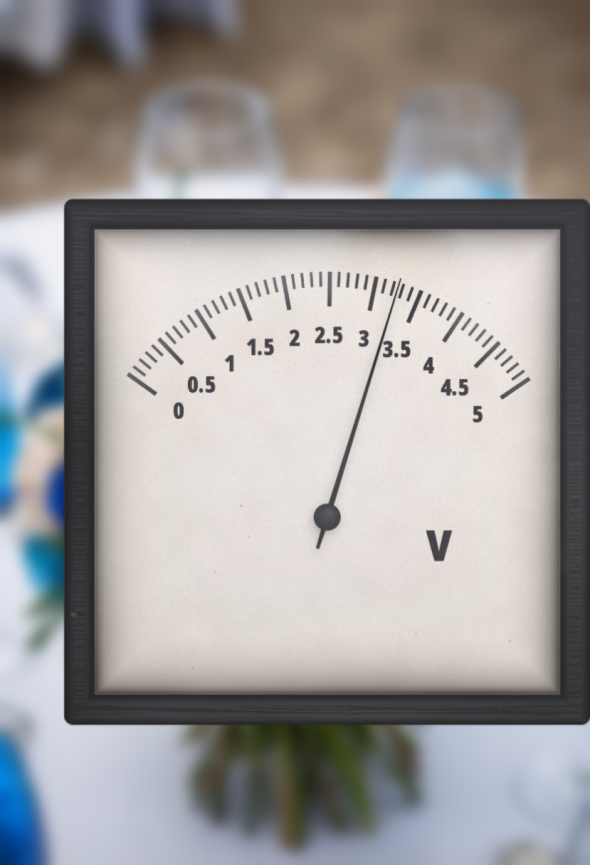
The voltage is {"value": 3.25, "unit": "V"}
